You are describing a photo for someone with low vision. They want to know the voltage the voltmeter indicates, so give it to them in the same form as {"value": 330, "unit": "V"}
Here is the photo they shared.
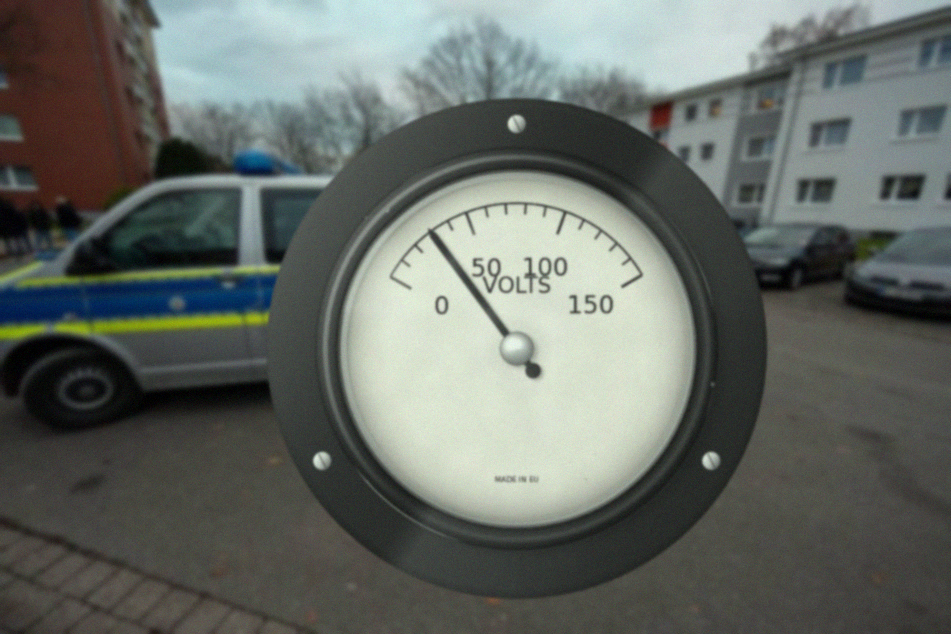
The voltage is {"value": 30, "unit": "V"}
